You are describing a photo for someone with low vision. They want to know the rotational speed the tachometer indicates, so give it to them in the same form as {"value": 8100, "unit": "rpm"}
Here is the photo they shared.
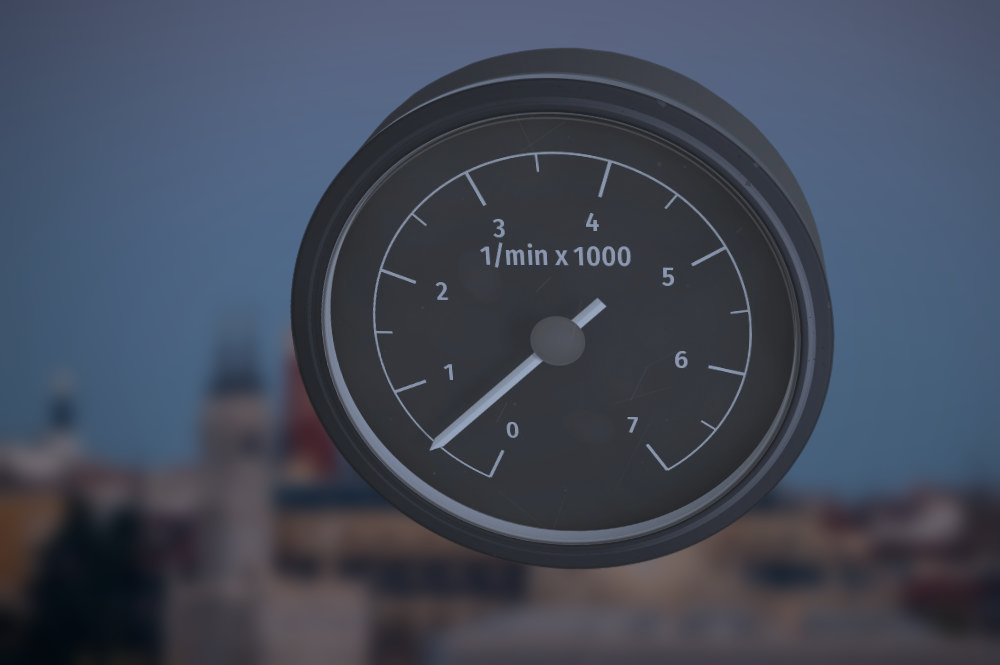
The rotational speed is {"value": 500, "unit": "rpm"}
